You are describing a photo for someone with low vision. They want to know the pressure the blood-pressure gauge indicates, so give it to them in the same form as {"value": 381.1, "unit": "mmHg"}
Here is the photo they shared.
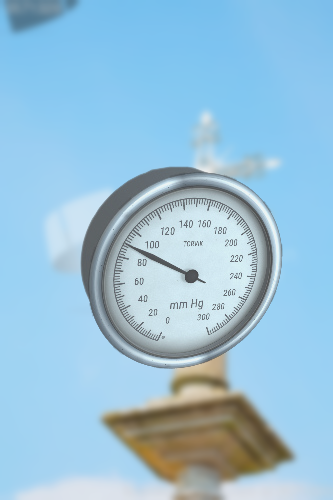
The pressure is {"value": 90, "unit": "mmHg"}
